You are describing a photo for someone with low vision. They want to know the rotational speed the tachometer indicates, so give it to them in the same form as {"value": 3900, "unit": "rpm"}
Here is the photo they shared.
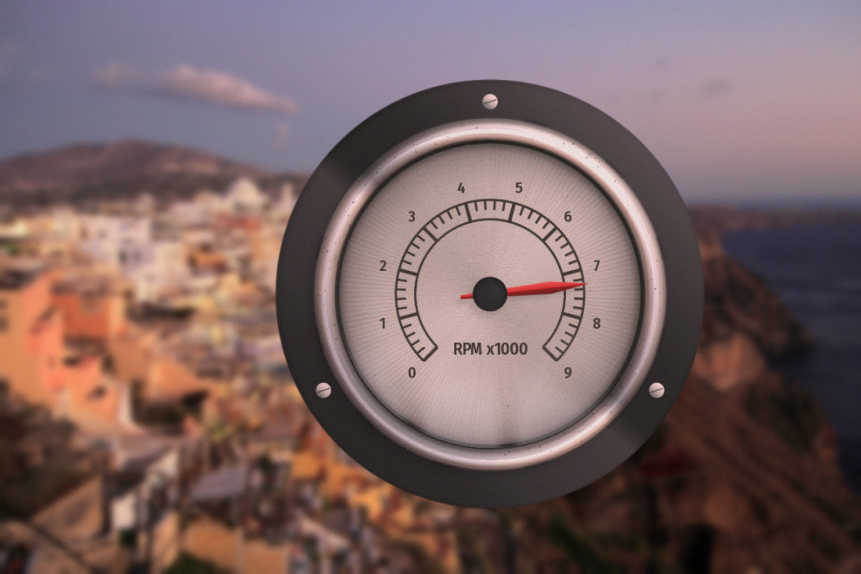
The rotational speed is {"value": 7300, "unit": "rpm"}
